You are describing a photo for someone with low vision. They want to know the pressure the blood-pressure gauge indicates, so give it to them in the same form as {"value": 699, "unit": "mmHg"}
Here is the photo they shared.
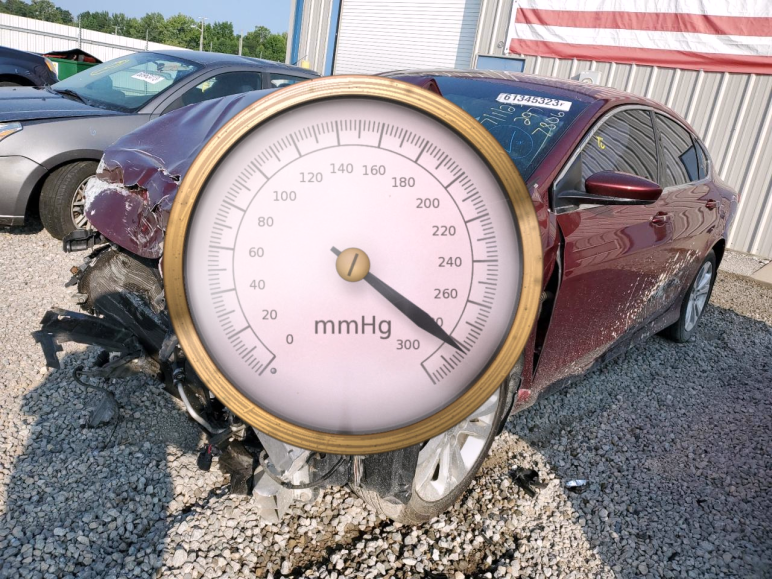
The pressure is {"value": 282, "unit": "mmHg"}
